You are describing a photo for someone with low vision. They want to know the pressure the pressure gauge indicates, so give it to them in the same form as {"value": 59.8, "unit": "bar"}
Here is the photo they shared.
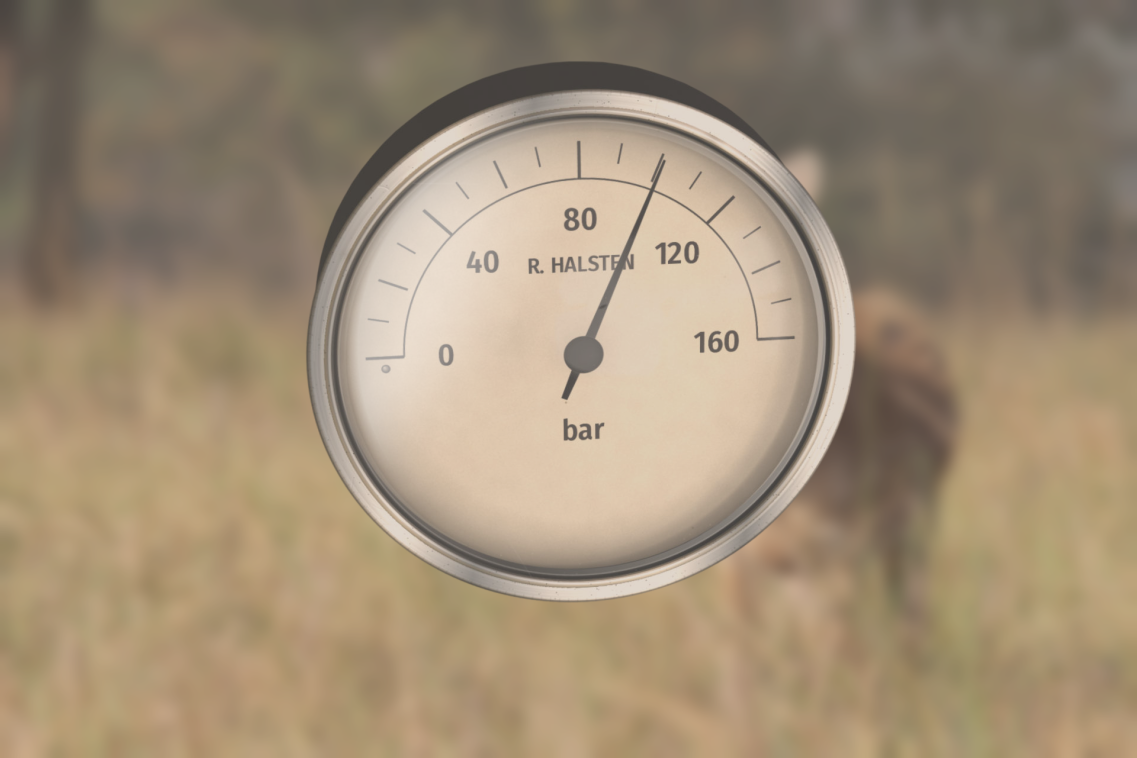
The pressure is {"value": 100, "unit": "bar"}
